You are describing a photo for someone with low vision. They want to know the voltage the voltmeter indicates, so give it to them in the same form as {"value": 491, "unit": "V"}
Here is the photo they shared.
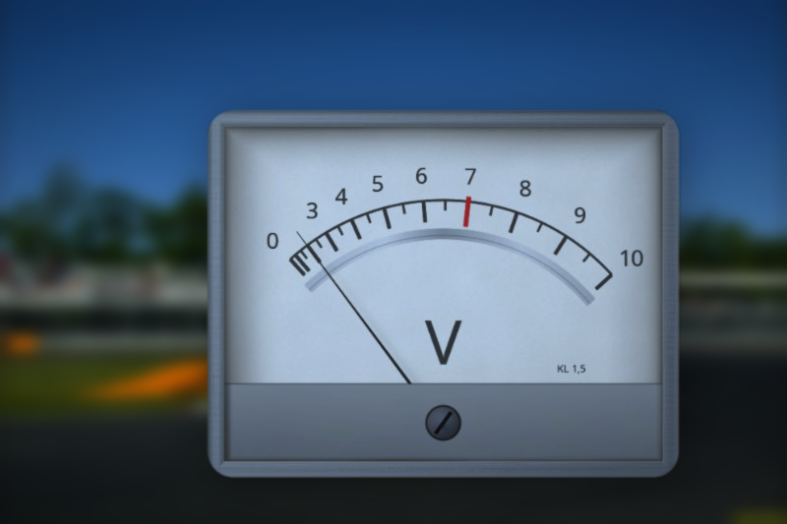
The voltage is {"value": 2, "unit": "V"}
